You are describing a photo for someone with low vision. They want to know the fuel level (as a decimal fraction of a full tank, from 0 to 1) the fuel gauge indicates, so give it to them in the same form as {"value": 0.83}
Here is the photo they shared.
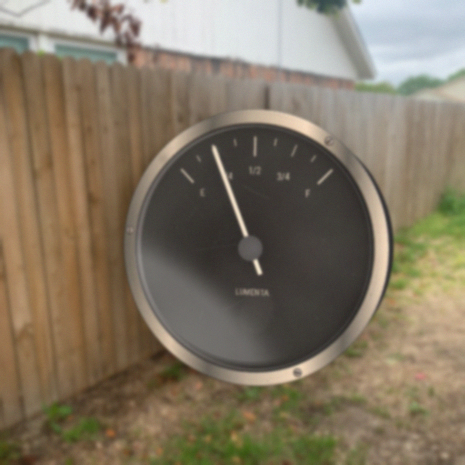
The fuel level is {"value": 0.25}
